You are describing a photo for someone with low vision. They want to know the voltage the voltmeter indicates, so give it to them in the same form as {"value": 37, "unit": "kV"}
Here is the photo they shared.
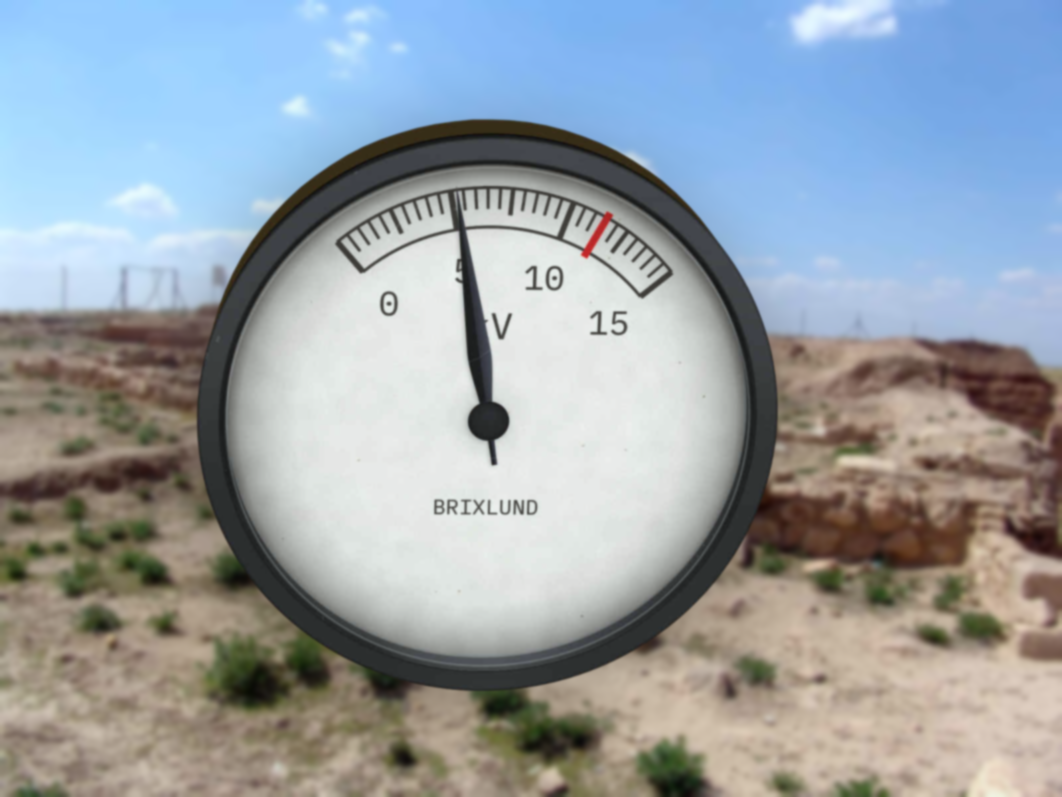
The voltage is {"value": 5.25, "unit": "kV"}
